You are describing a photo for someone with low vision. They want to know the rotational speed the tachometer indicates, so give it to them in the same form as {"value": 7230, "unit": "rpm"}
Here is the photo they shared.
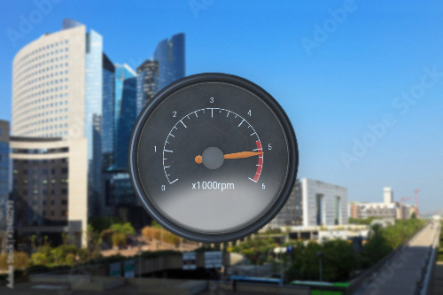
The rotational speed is {"value": 5125, "unit": "rpm"}
